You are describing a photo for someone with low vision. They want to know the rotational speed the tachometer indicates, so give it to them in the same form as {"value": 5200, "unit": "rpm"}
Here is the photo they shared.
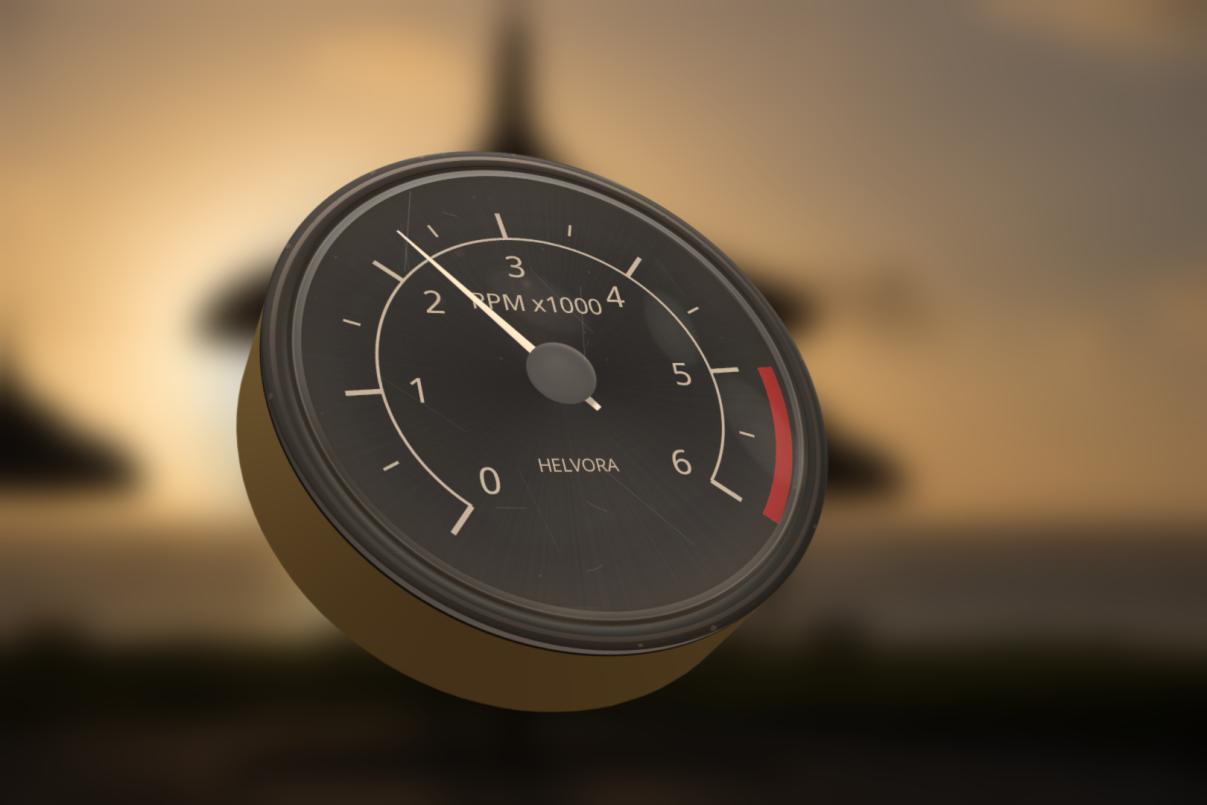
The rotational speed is {"value": 2250, "unit": "rpm"}
